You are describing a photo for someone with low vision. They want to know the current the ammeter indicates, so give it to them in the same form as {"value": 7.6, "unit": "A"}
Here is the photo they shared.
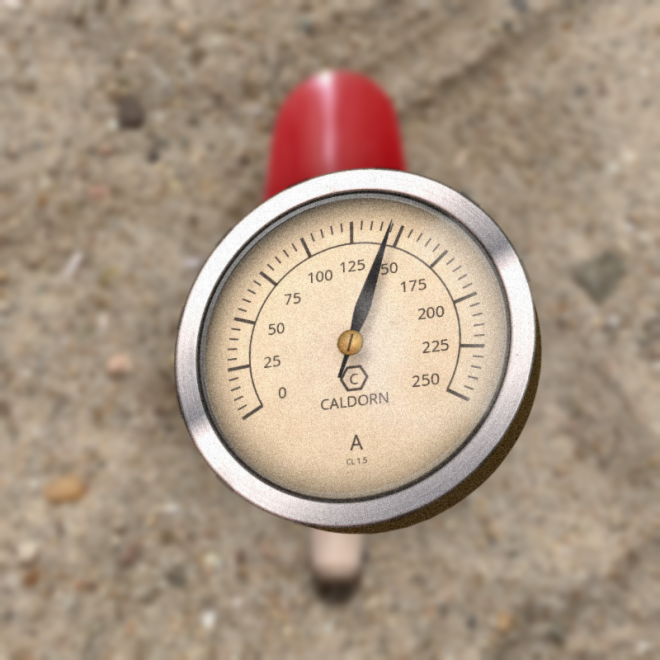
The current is {"value": 145, "unit": "A"}
